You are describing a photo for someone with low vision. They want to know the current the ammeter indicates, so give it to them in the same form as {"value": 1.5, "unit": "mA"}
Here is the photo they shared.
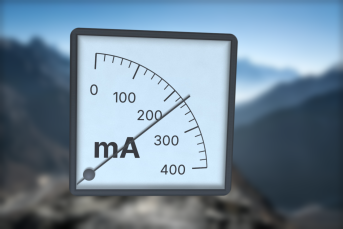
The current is {"value": 230, "unit": "mA"}
